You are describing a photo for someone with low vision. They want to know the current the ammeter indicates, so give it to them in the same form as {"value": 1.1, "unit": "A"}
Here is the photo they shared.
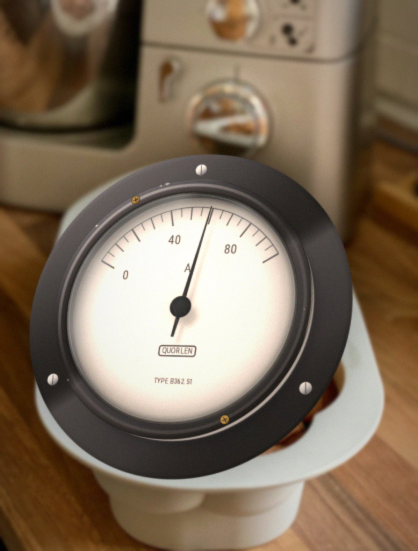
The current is {"value": 60, "unit": "A"}
